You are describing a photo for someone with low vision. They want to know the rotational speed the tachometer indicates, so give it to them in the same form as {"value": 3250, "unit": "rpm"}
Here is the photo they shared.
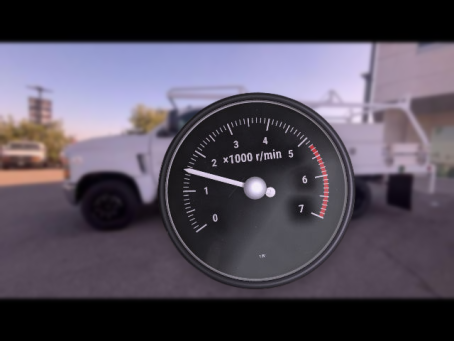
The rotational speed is {"value": 1500, "unit": "rpm"}
